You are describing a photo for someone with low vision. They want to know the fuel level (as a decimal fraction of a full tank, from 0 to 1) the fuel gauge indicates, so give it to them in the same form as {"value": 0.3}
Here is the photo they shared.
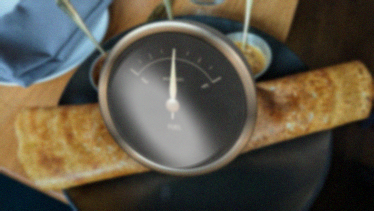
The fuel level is {"value": 0.5}
